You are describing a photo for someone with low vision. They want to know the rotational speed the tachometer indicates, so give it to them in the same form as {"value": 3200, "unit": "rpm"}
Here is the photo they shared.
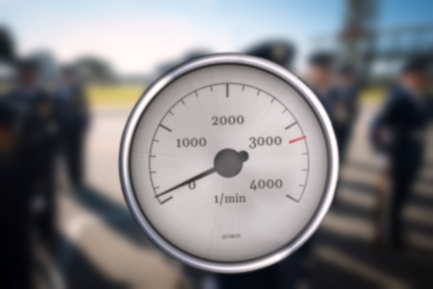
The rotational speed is {"value": 100, "unit": "rpm"}
